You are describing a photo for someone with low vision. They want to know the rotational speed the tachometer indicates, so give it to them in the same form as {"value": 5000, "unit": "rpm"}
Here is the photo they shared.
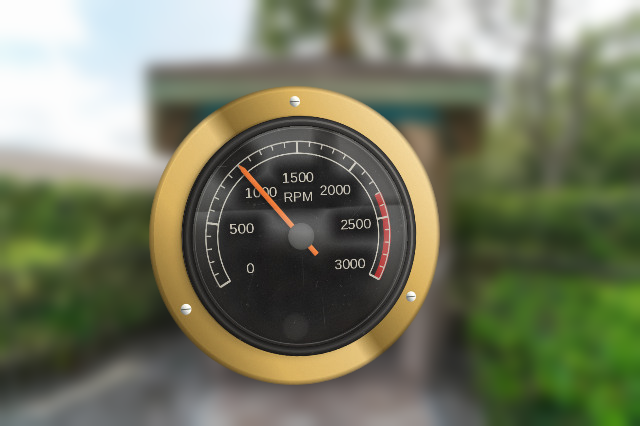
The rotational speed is {"value": 1000, "unit": "rpm"}
